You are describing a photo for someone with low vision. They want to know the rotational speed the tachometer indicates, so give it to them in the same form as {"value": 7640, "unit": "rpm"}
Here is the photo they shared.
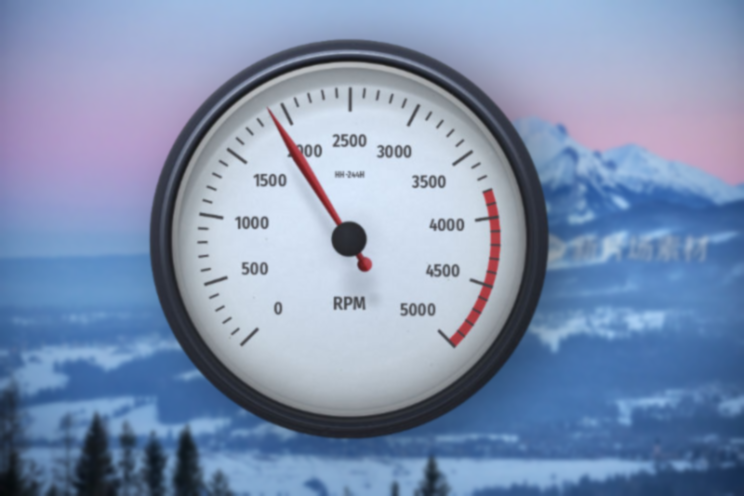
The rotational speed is {"value": 1900, "unit": "rpm"}
